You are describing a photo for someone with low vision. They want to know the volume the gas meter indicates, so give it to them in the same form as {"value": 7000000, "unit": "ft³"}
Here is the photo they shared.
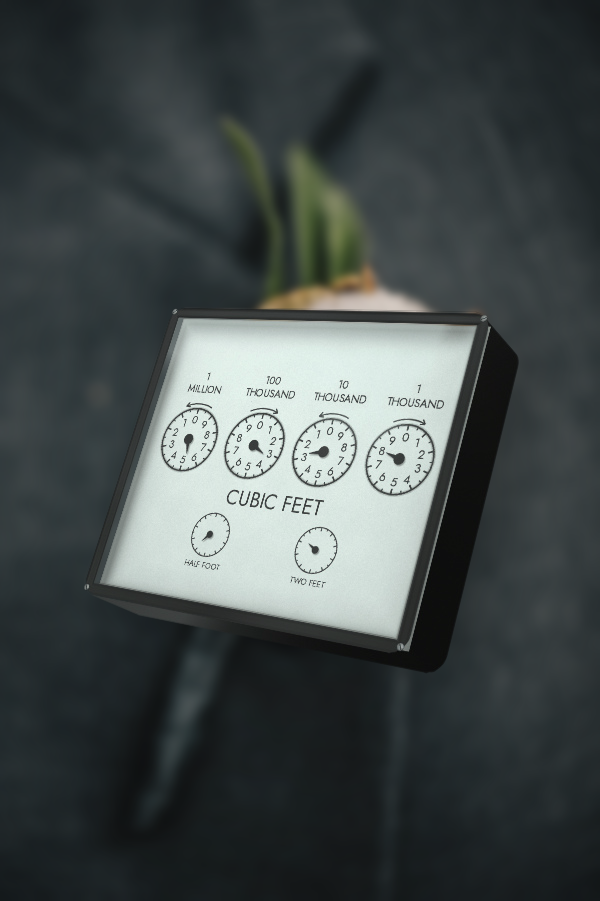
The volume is {"value": 532800, "unit": "ft³"}
